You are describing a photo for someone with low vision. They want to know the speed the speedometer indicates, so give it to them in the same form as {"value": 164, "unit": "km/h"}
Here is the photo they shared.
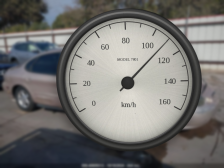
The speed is {"value": 110, "unit": "km/h"}
